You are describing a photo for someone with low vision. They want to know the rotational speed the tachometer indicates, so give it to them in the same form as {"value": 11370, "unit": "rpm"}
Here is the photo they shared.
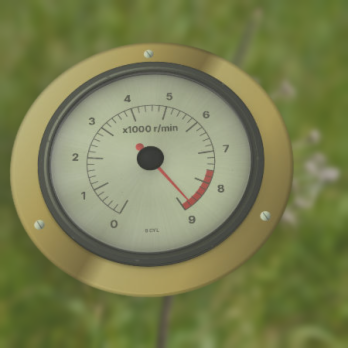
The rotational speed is {"value": 8800, "unit": "rpm"}
